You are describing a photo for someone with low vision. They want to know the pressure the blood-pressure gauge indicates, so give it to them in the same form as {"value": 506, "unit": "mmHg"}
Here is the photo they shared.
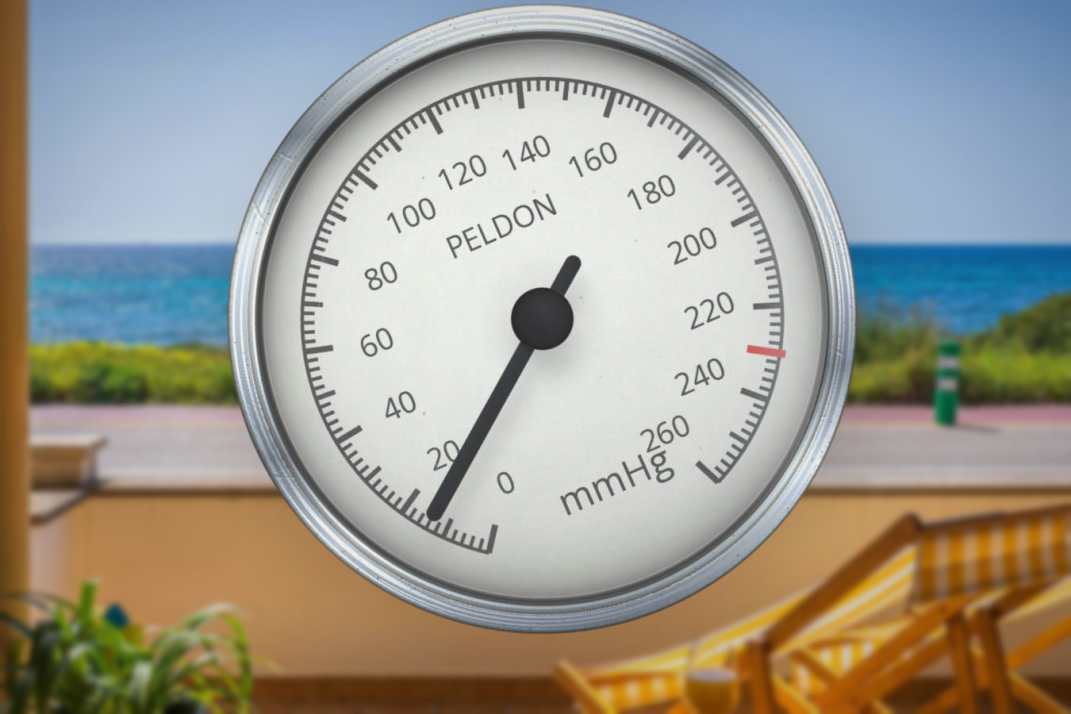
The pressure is {"value": 14, "unit": "mmHg"}
